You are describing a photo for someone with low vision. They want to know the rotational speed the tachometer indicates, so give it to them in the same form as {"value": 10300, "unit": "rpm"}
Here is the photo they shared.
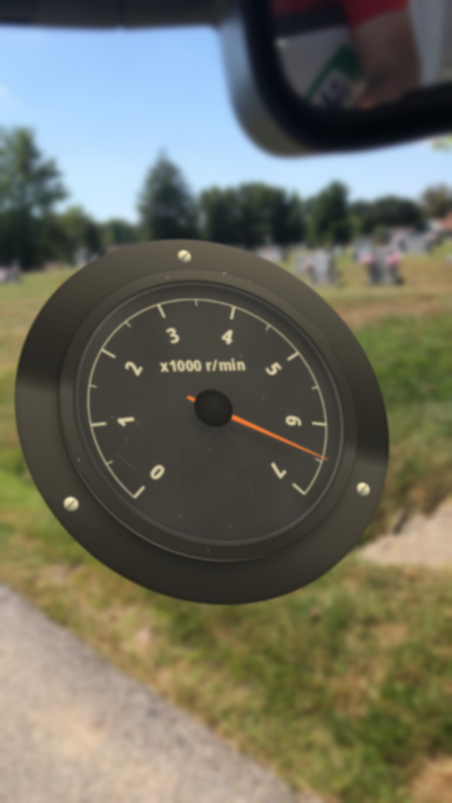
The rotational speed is {"value": 6500, "unit": "rpm"}
